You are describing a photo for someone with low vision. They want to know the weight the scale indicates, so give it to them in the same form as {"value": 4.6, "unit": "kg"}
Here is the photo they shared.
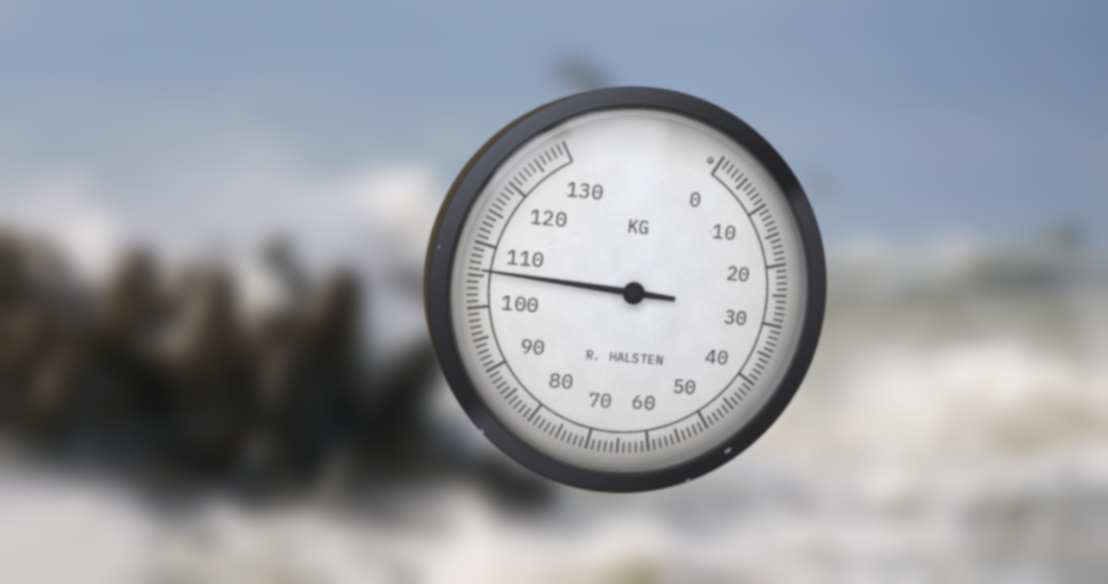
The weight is {"value": 106, "unit": "kg"}
